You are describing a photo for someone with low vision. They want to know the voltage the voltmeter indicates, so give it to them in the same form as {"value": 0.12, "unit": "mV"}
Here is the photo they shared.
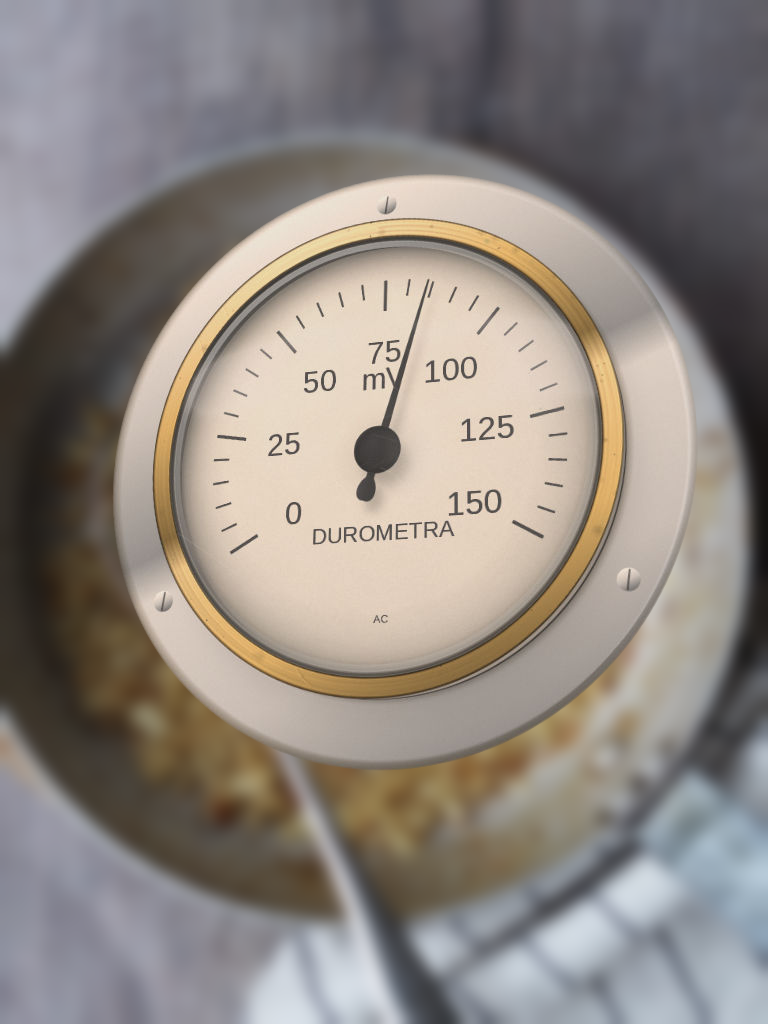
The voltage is {"value": 85, "unit": "mV"}
